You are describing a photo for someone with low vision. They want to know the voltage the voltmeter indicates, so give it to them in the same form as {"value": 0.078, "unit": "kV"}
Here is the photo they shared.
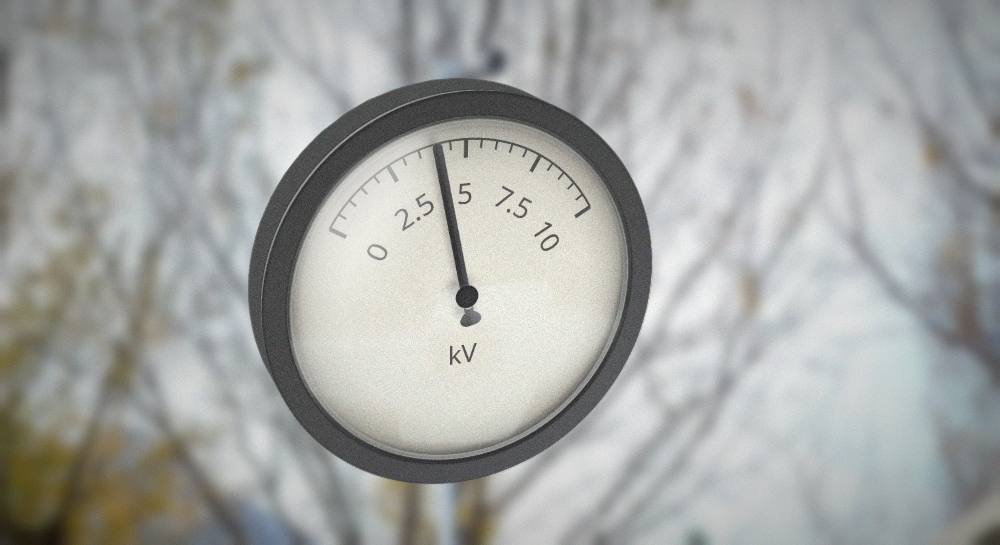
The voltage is {"value": 4, "unit": "kV"}
